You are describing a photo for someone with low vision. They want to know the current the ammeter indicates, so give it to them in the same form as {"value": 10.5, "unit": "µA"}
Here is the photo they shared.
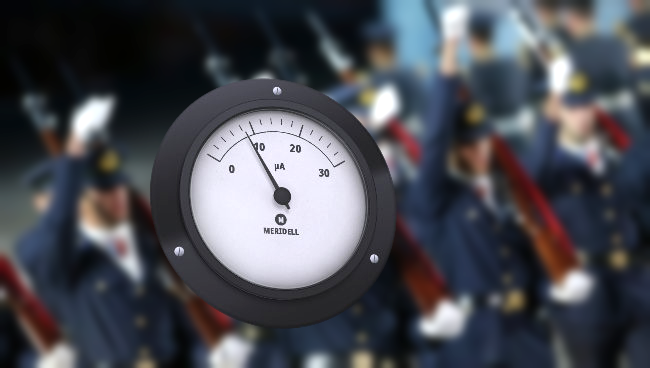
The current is {"value": 8, "unit": "µA"}
